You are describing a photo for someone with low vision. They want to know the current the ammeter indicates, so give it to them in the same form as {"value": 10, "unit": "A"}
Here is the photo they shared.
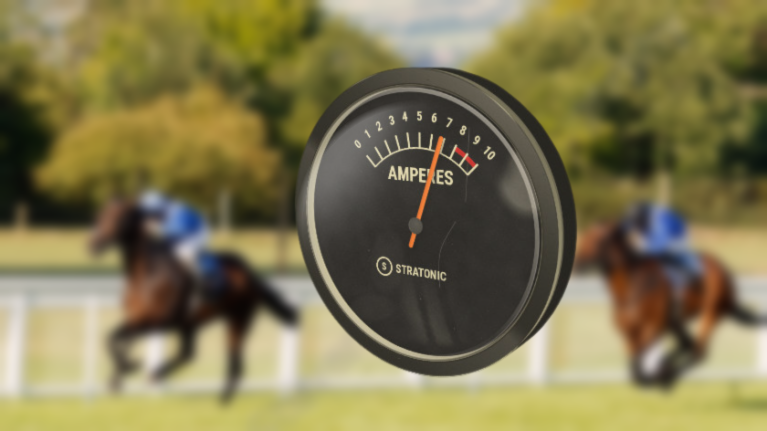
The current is {"value": 7, "unit": "A"}
